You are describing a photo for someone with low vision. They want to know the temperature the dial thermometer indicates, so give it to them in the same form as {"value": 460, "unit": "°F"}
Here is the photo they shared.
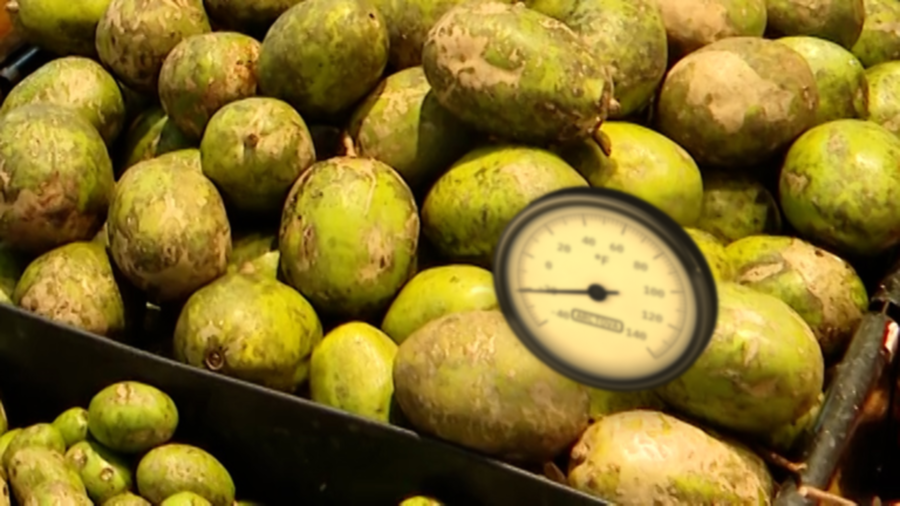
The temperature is {"value": -20, "unit": "°F"}
